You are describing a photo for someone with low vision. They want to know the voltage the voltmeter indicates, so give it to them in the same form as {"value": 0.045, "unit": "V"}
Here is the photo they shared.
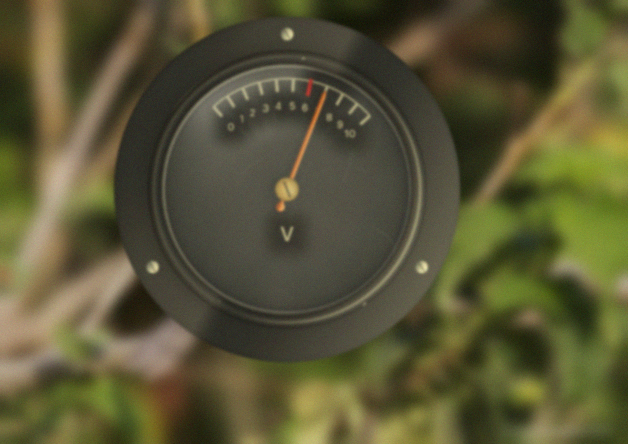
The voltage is {"value": 7, "unit": "V"}
